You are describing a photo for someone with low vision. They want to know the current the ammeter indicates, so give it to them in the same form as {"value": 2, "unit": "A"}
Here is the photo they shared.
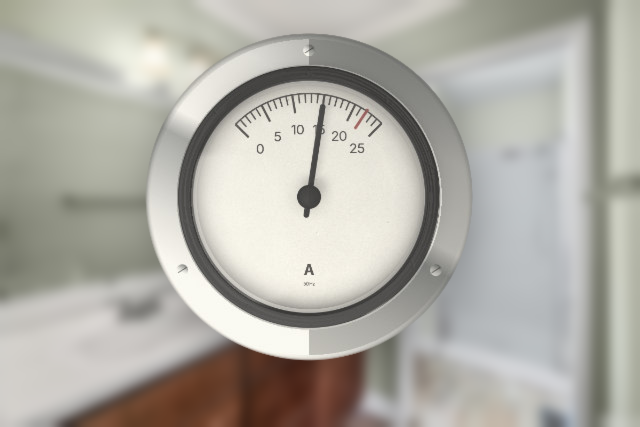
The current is {"value": 15, "unit": "A"}
